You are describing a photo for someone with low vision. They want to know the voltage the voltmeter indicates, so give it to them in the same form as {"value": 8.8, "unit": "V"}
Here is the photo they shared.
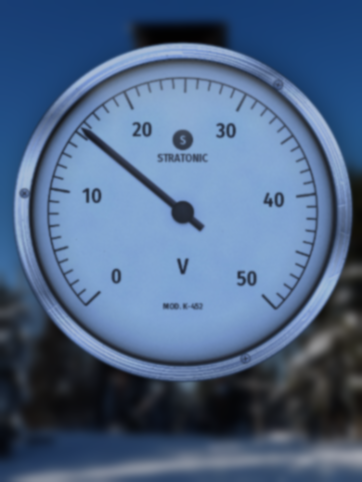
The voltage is {"value": 15.5, "unit": "V"}
